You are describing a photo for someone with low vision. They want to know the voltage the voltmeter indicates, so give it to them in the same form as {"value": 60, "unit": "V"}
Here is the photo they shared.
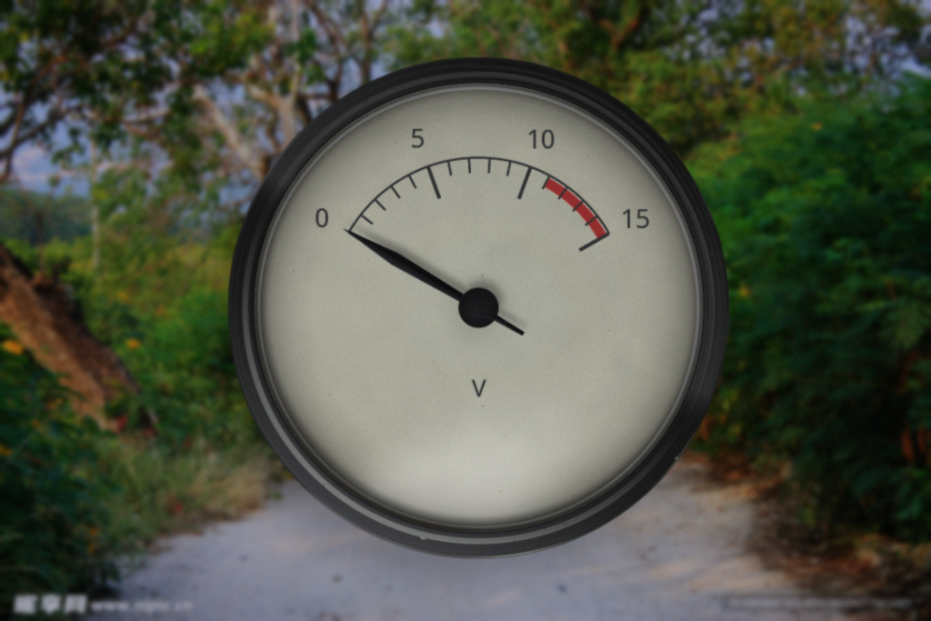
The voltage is {"value": 0, "unit": "V"}
